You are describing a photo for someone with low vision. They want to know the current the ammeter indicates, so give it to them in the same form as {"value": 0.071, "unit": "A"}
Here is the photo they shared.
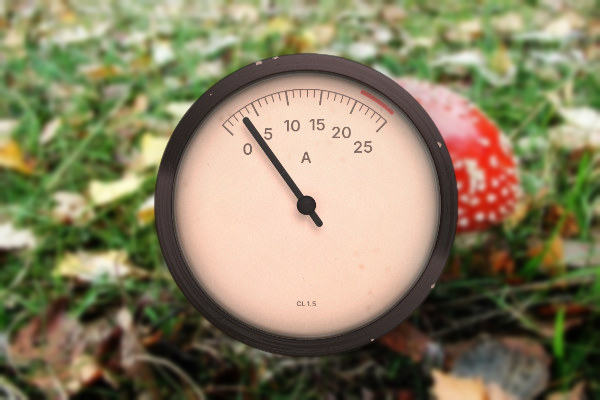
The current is {"value": 3, "unit": "A"}
